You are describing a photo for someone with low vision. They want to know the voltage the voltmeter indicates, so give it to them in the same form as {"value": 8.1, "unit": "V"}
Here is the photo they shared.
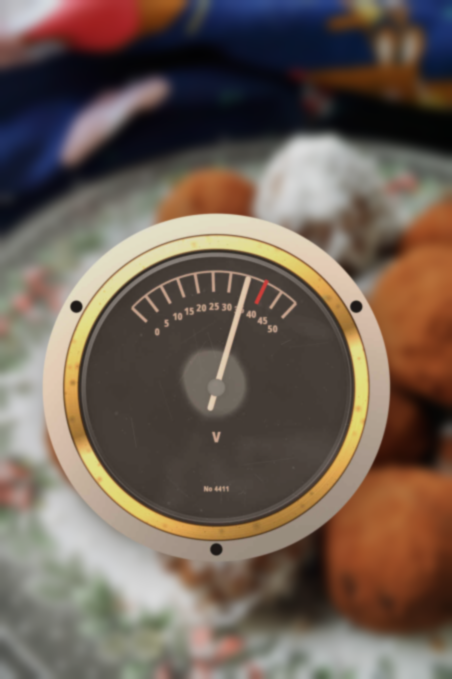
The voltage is {"value": 35, "unit": "V"}
